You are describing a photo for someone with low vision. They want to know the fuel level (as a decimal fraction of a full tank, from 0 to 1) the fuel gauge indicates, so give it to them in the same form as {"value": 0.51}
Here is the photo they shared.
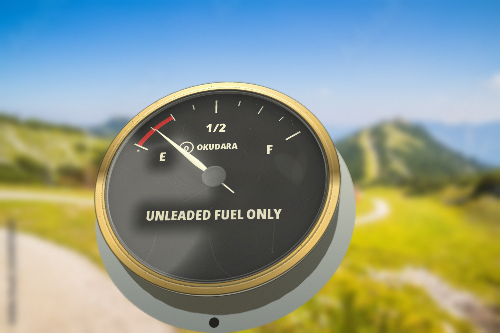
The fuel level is {"value": 0.125}
